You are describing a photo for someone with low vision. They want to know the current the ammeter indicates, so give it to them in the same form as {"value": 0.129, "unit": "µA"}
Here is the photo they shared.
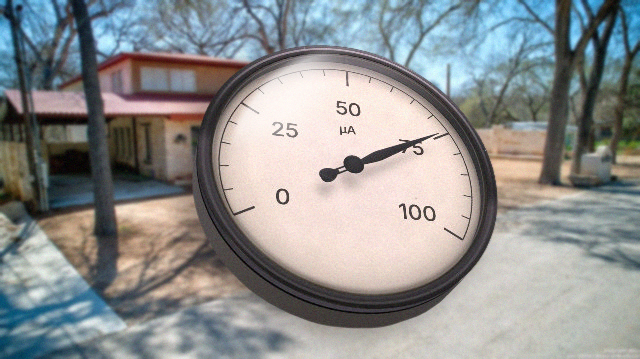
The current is {"value": 75, "unit": "µA"}
